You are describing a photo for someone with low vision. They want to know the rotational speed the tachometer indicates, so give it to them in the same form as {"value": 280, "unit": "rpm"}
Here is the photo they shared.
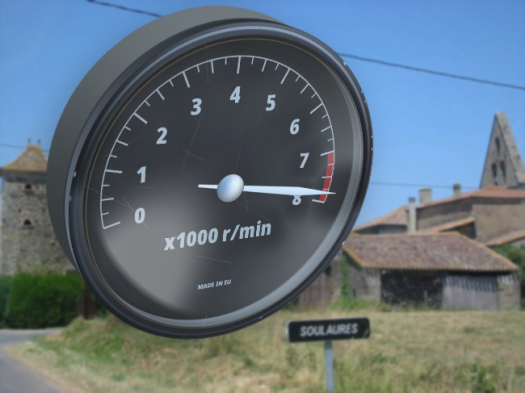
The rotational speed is {"value": 7750, "unit": "rpm"}
